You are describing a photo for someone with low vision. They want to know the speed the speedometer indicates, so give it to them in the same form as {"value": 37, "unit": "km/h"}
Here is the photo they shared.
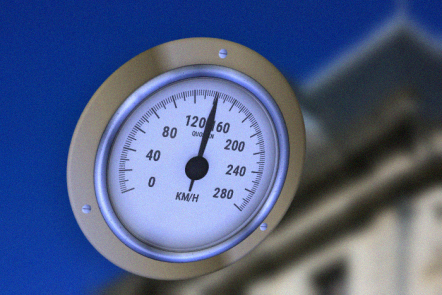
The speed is {"value": 140, "unit": "km/h"}
